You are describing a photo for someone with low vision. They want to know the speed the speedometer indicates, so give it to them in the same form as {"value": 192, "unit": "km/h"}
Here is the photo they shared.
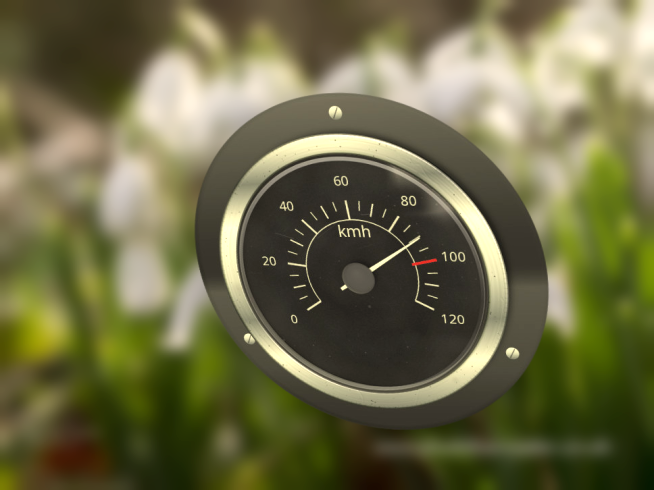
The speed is {"value": 90, "unit": "km/h"}
